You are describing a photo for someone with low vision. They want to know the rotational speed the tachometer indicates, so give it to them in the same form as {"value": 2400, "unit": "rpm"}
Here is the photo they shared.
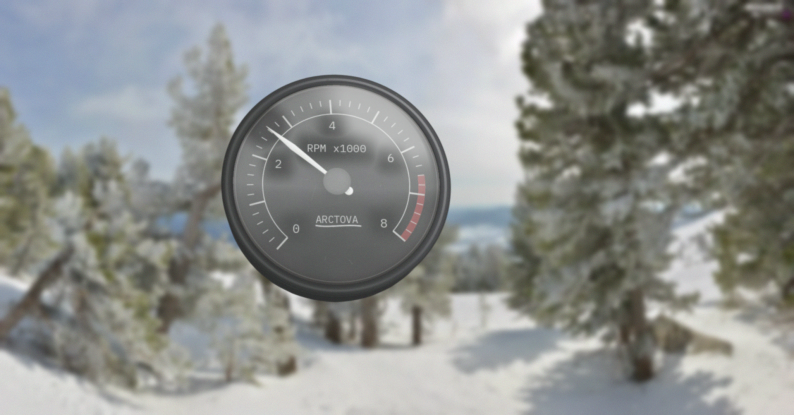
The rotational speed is {"value": 2600, "unit": "rpm"}
